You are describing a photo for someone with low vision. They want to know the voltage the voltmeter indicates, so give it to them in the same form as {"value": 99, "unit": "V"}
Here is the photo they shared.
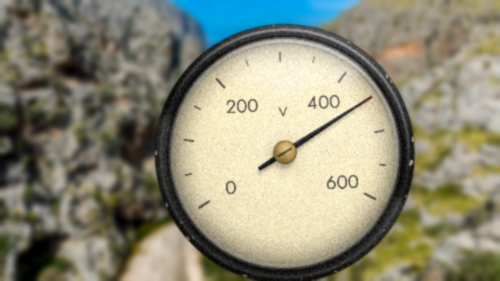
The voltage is {"value": 450, "unit": "V"}
